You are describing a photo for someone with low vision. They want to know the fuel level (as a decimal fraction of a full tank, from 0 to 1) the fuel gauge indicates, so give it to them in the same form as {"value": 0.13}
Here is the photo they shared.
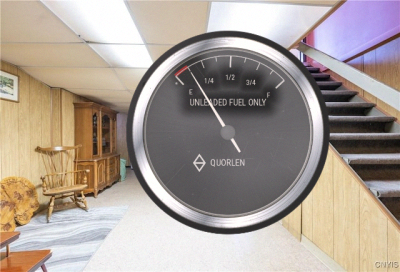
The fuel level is {"value": 0.125}
